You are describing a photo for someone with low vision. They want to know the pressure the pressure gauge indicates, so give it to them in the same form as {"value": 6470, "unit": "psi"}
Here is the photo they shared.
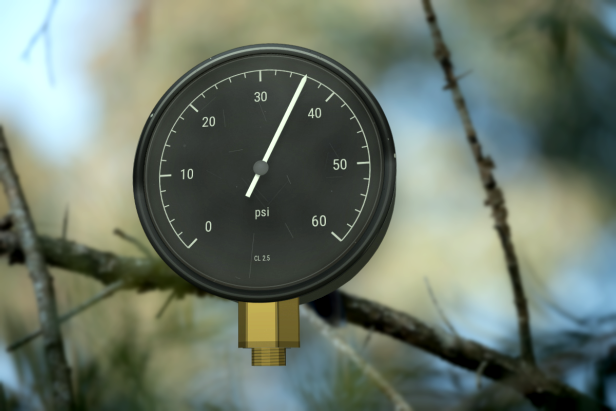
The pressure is {"value": 36, "unit": "psi"}
